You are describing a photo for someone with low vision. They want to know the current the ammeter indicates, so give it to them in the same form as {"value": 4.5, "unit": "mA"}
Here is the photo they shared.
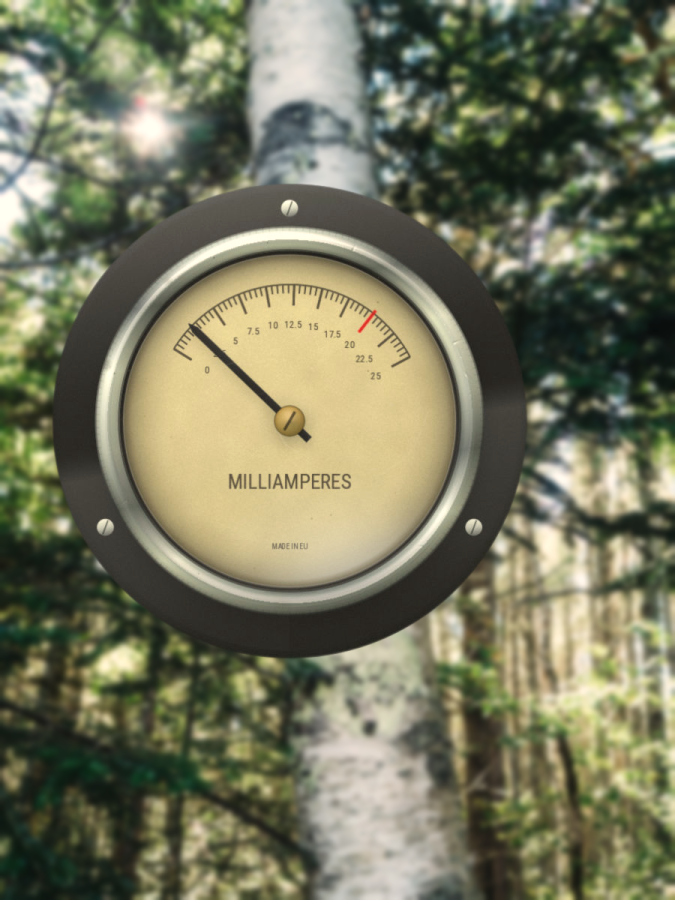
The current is {"value": 2.5, "unit": "mA"}
